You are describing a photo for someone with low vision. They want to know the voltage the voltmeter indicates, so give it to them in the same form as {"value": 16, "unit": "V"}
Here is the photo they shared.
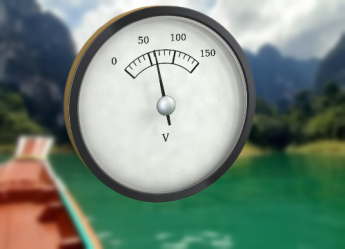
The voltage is {"value": 60, "unit": "V"}
